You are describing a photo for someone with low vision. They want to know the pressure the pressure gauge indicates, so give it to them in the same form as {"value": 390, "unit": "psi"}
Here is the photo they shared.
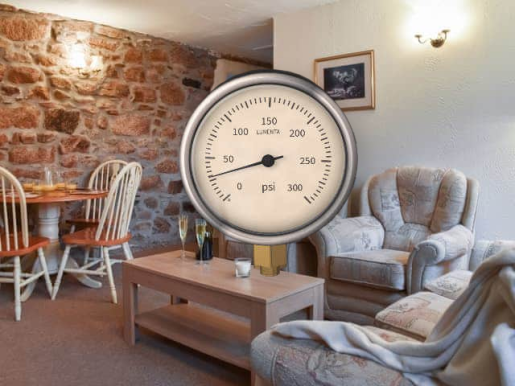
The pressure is {"value": 30, "unit": "psi"}
